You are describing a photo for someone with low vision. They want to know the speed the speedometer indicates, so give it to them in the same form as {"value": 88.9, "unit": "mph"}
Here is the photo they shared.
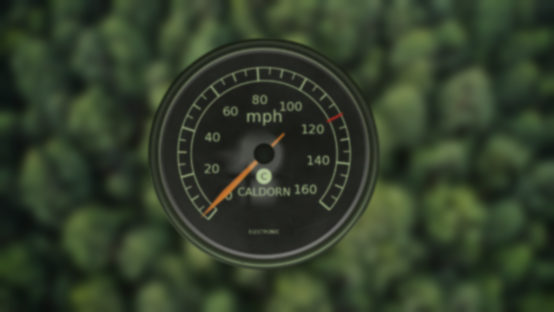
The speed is {"value": 2.5, "unit": "mph"}
